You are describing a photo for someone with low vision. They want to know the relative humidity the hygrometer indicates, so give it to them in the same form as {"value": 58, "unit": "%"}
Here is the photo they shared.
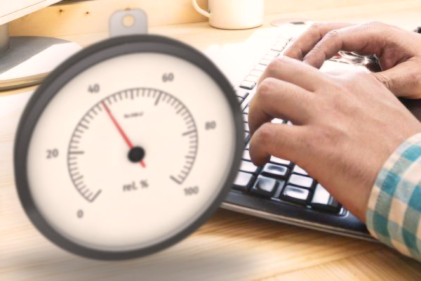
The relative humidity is {"value": 40, "unit": "%"}
